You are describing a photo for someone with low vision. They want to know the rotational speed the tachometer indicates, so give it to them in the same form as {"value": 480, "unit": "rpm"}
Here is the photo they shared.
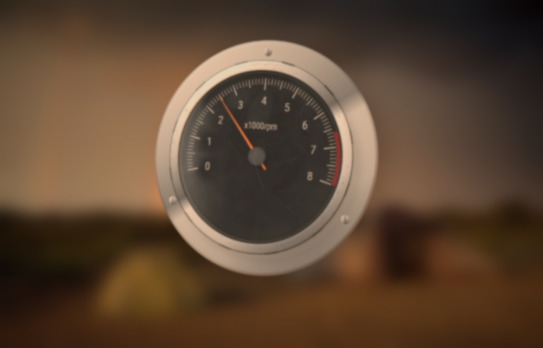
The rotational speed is {"value": 2500, "unit": "rpm"}
